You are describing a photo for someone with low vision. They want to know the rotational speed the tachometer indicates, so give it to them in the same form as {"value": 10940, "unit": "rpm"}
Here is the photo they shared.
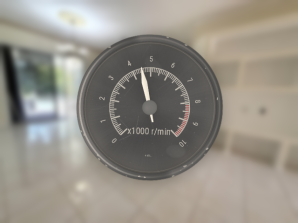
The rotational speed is {"value": 4500, "unit": "rpm"}
